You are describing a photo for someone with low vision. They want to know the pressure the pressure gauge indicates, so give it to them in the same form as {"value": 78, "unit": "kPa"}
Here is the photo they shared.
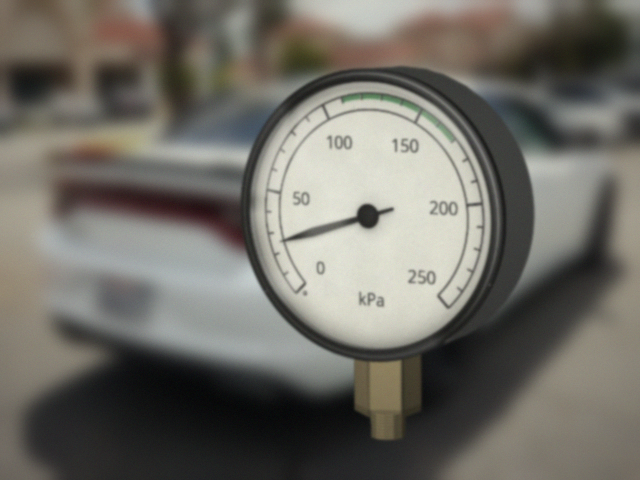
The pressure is {"value": 25, "unit": "kPa"}
